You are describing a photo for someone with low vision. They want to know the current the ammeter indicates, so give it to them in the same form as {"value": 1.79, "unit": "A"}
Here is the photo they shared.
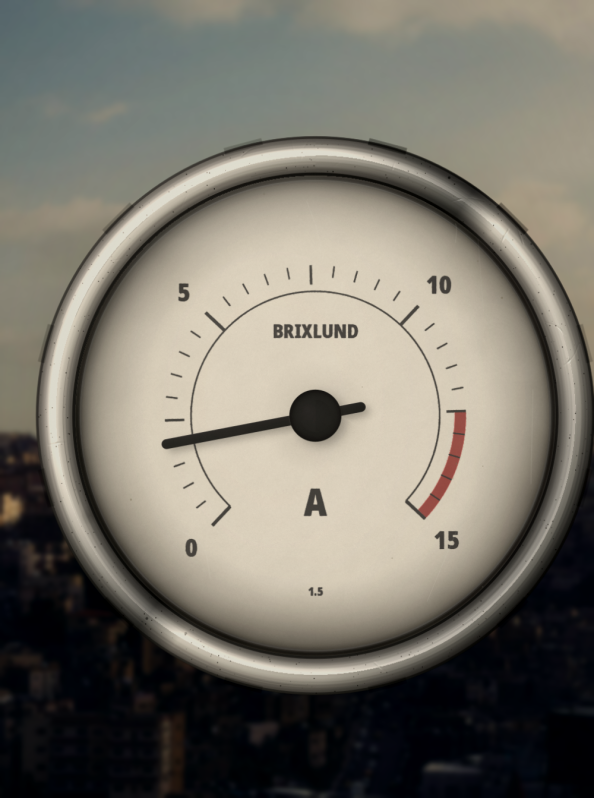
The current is {"value": 2, "unit": "A"}
